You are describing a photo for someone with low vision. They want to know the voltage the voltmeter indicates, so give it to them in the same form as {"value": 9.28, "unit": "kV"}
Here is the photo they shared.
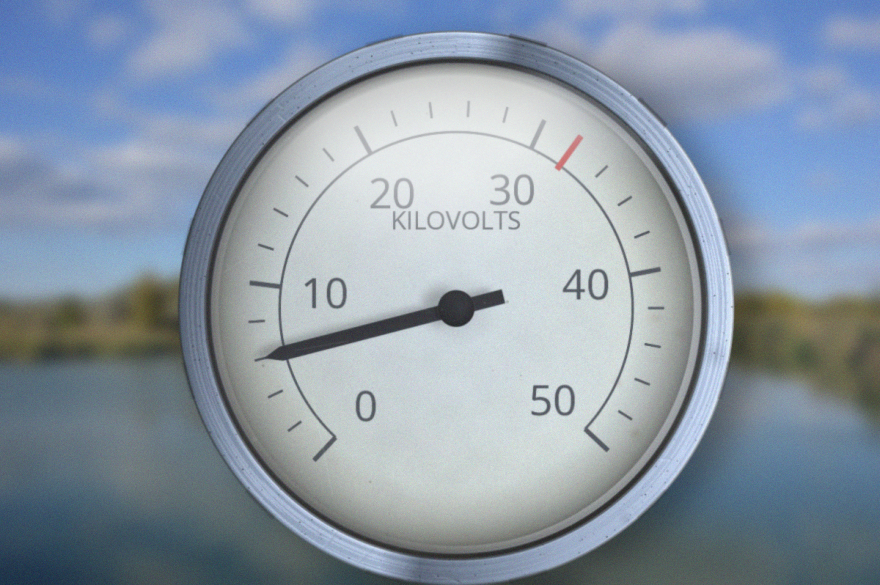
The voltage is {"value": 6, "unit": "kV"}
